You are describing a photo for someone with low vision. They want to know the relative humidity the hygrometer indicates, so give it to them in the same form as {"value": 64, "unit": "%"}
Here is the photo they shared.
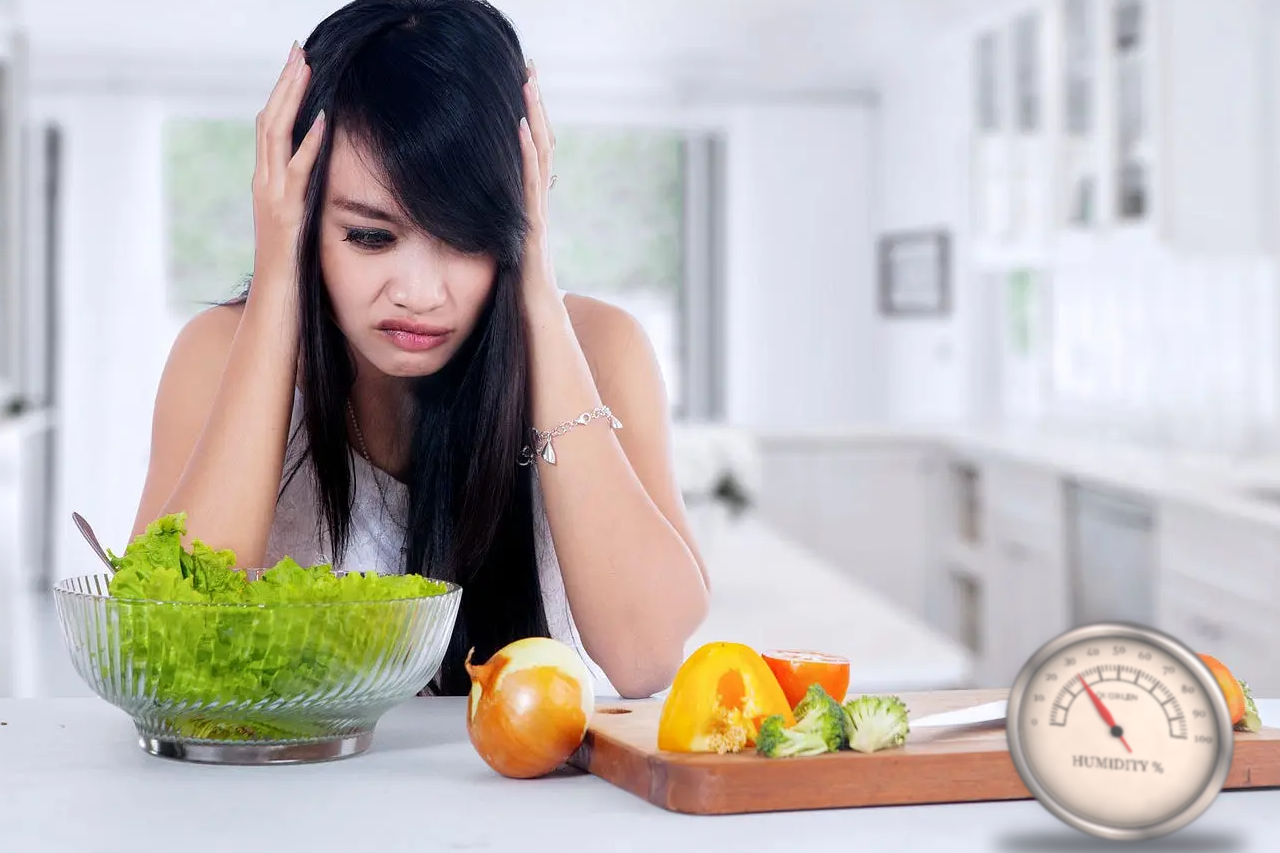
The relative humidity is {"value": 30, "unit": "%"}
